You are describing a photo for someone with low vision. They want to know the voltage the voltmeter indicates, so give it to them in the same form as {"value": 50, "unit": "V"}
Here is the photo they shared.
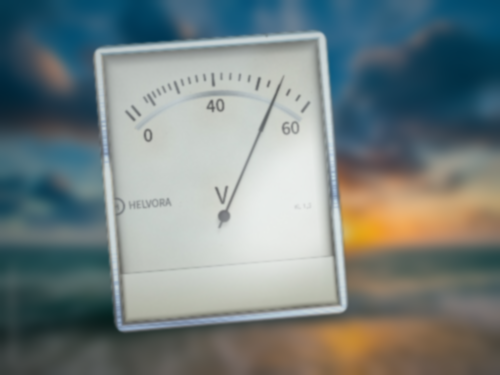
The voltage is {"value": 54, "unit": "V"}
